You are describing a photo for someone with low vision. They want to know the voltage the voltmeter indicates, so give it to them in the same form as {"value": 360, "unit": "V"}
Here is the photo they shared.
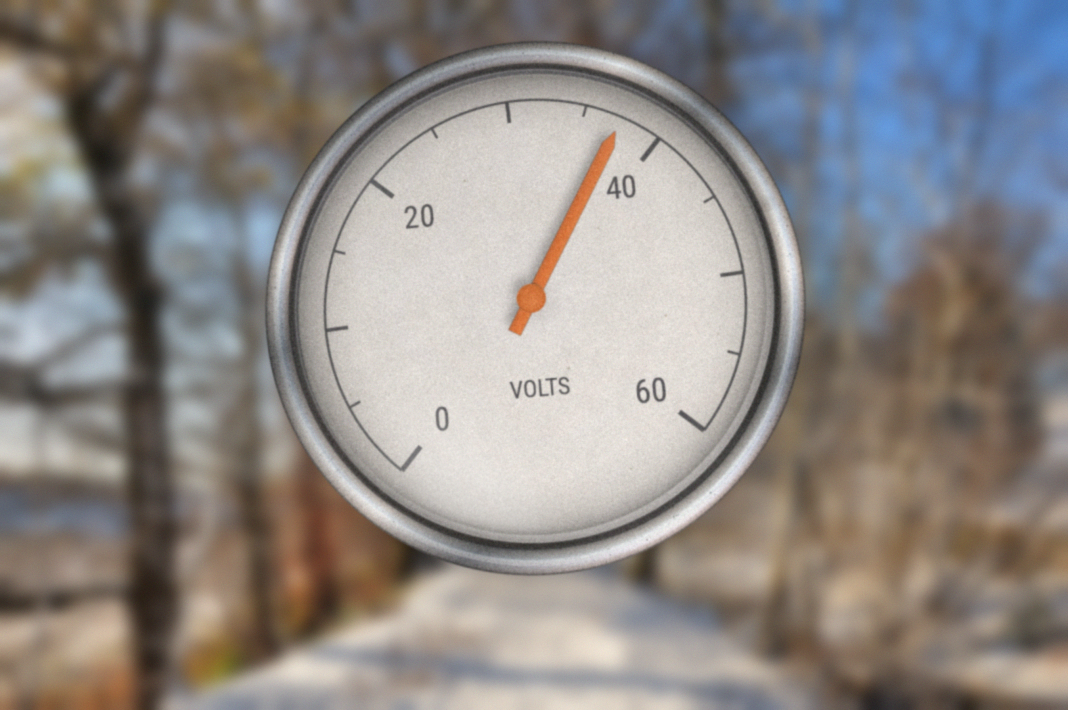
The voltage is {"value": 37.5, "unit": "V"}
